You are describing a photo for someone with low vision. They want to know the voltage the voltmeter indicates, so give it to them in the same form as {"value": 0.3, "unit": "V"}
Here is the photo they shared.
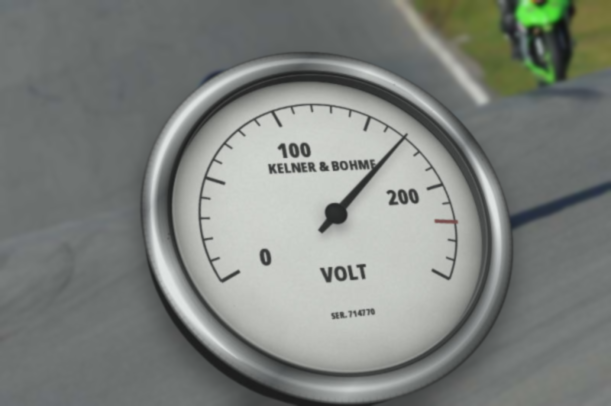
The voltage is {"value": 170, "unit": "V"}
